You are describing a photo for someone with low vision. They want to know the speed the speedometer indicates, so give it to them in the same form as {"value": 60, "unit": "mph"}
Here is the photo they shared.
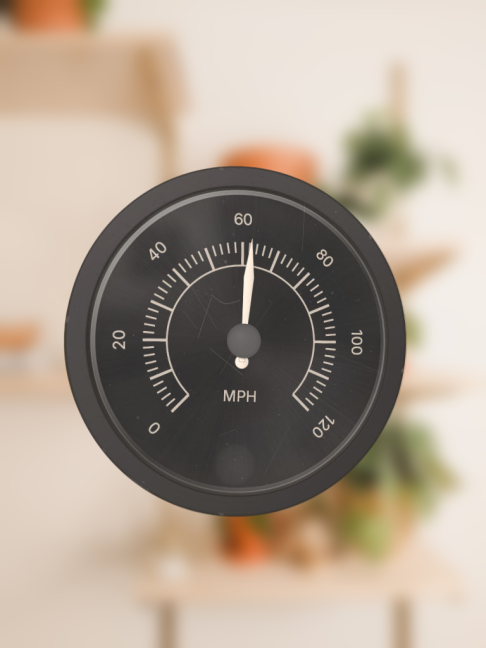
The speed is {"value": 62, "unit": "mph"}
